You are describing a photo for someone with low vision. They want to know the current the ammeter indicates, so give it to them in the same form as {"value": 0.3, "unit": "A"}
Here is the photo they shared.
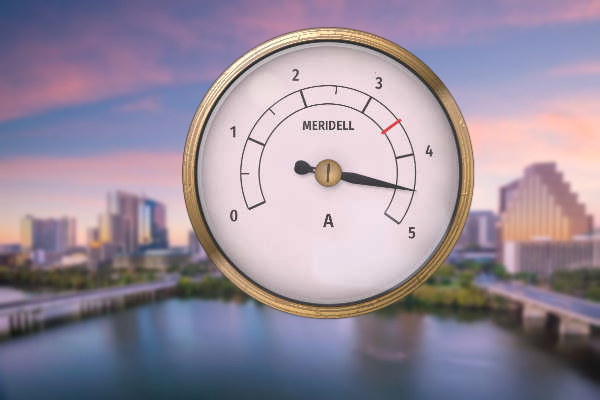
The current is {"value": 4.5, "unit": "A"}
